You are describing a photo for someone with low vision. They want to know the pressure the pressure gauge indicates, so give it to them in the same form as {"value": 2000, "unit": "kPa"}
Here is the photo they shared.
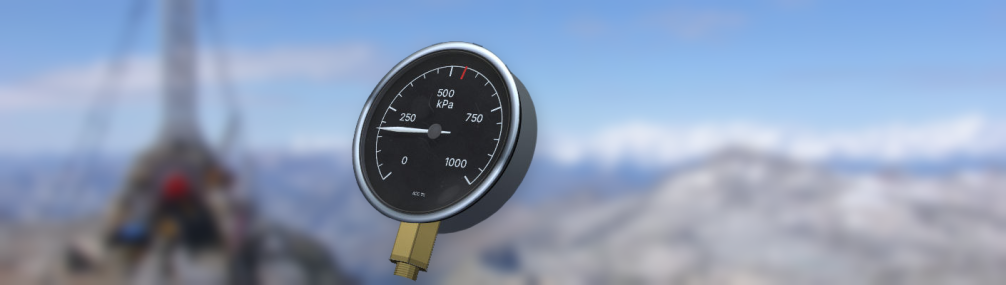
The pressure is {"value": 175, "unit": "kPa"}
